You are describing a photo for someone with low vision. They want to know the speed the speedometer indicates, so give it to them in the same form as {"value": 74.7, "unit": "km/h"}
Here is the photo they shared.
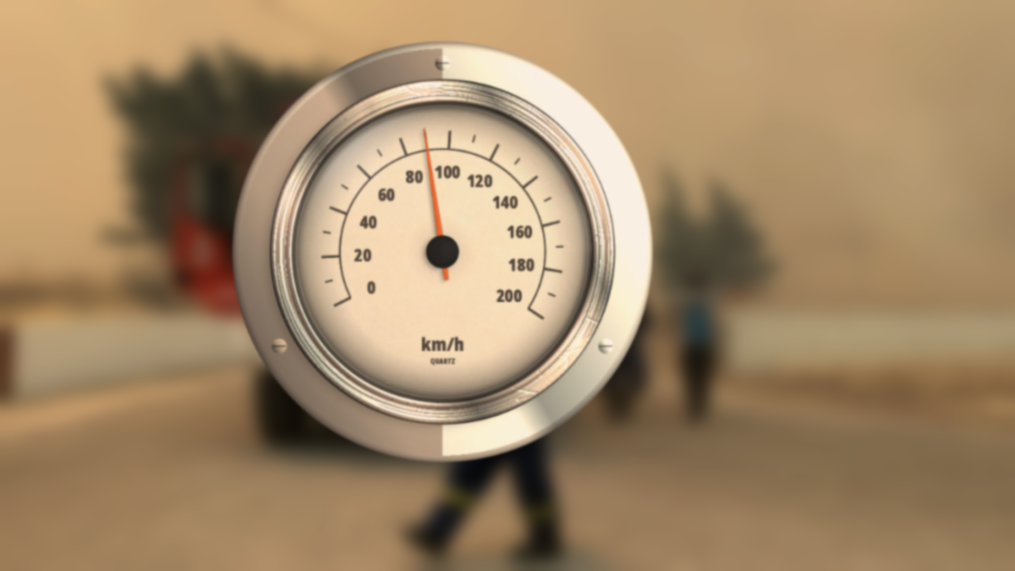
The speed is {"value": 90, "unit": "km/h"}
